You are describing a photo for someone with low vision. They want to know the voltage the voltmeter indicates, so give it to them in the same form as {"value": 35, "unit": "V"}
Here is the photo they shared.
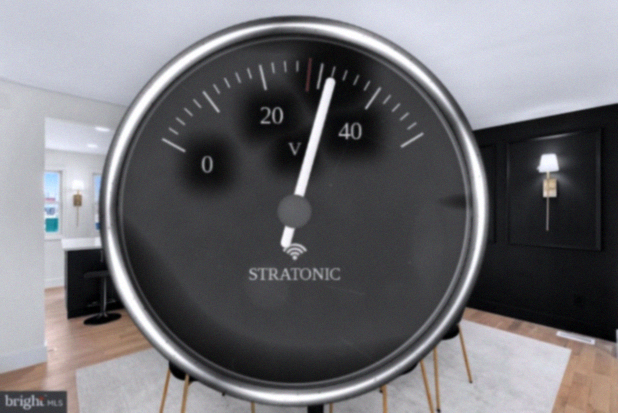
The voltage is {"value": 32, "unit": "V"}
